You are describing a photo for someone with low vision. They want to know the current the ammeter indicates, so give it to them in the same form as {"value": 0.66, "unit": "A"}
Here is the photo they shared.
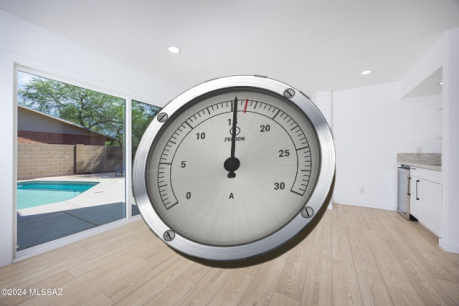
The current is {"value": 15.5, "unit": "A"}
